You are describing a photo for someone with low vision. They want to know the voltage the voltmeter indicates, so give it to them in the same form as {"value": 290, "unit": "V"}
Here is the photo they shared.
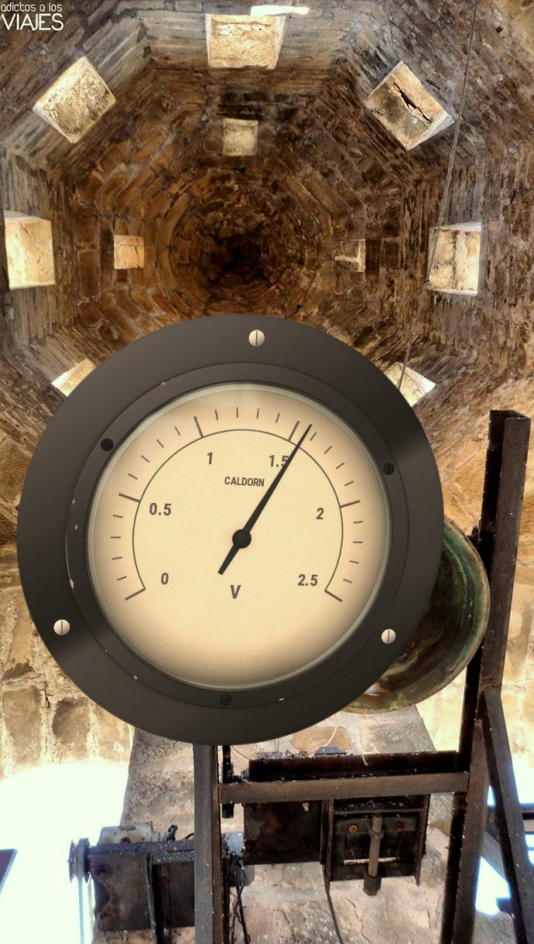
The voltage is {"value": 1.55, "unit": "V"}
